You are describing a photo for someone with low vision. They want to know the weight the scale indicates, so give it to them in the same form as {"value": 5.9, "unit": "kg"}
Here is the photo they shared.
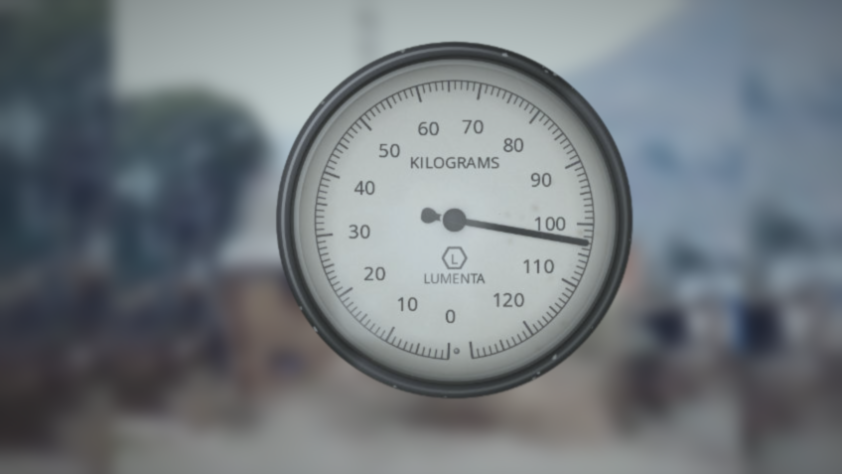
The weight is {"value": 103, "unit": "kg"}
